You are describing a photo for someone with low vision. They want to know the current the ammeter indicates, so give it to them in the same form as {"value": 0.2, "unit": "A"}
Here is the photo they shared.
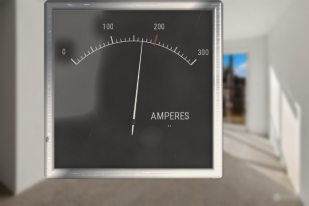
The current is {"value": 170, "unit": "A"}
